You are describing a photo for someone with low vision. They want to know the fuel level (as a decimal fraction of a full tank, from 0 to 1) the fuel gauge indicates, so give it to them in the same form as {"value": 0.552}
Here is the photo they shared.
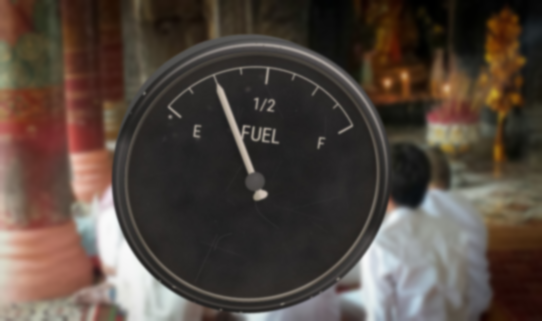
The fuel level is {"value": 0.25}
